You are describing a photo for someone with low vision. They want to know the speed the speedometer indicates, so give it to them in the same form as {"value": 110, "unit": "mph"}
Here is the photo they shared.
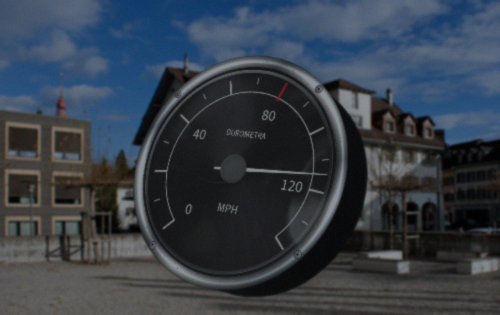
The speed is {"value": 115, "unit": "mph"}
